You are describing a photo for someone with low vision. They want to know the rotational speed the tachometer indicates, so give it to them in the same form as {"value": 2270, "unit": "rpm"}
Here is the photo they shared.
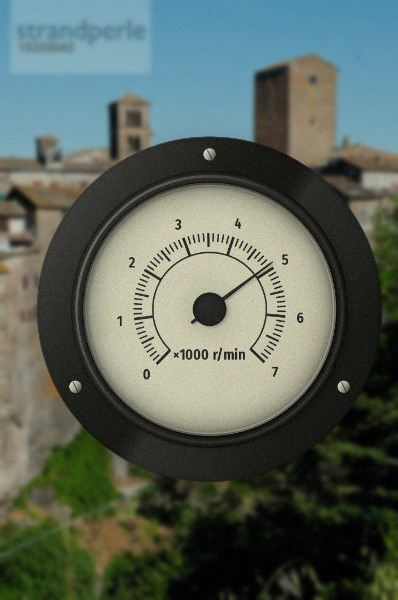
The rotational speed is {"value": 4900, "unit": "rpm"}
